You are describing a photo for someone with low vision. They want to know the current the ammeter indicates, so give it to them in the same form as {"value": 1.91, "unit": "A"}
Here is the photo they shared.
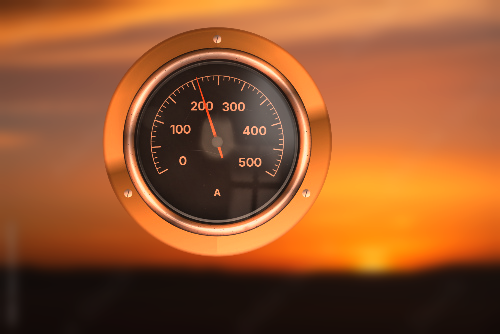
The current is {"value": 210, "unit": "A"}
